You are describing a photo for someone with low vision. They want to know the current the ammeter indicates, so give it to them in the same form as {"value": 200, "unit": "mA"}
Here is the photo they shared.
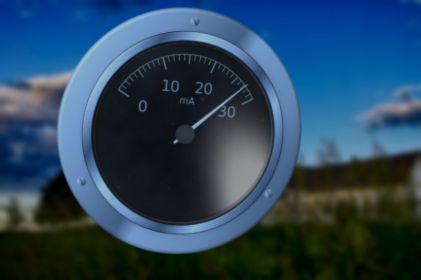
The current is {"value": 27, "unit": "mA"}
